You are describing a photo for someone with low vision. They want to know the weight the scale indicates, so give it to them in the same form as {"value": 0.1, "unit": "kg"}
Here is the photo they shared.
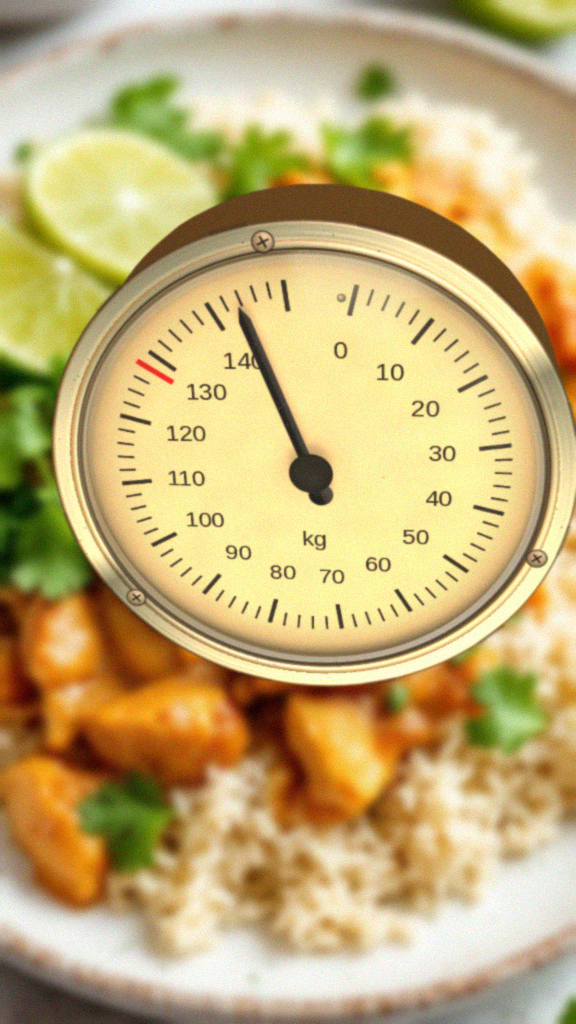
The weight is {"value": 144, "unit": "kg"}
